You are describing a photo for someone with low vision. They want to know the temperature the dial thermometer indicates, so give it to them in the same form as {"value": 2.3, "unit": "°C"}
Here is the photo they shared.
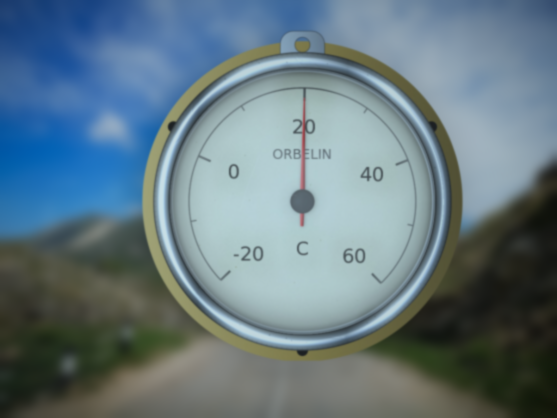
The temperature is {"value": 20, "unit": "°C"}
